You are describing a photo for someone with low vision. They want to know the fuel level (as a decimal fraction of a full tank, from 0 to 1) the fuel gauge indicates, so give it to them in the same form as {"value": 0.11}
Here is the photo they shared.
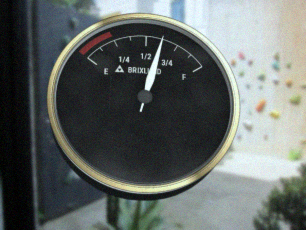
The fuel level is {"value": 0.625}
